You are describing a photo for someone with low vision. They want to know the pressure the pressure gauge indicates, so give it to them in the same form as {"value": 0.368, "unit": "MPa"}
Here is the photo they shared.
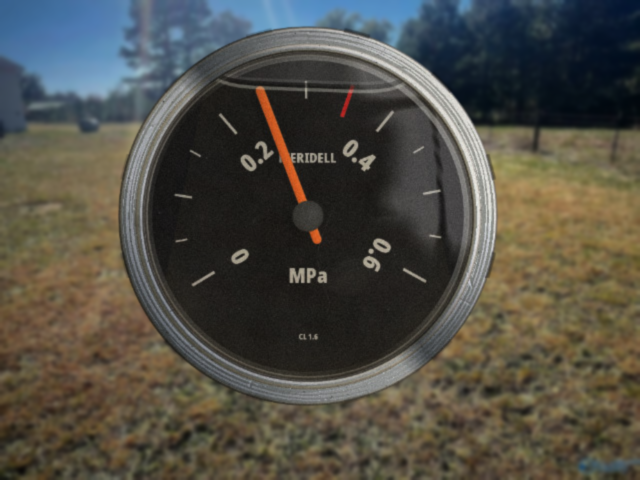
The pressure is {"value": 0.25, "unit": "MPa"}
